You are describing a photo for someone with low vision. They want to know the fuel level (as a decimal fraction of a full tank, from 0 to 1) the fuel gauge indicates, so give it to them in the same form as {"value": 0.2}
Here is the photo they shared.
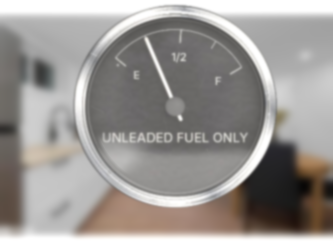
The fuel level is {"value": 0.25}
